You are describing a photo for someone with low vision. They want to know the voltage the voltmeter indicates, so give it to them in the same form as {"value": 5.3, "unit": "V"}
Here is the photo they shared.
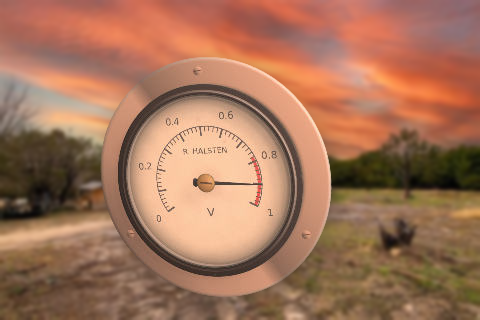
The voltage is {"value": 0.9, "unit": "V"}
